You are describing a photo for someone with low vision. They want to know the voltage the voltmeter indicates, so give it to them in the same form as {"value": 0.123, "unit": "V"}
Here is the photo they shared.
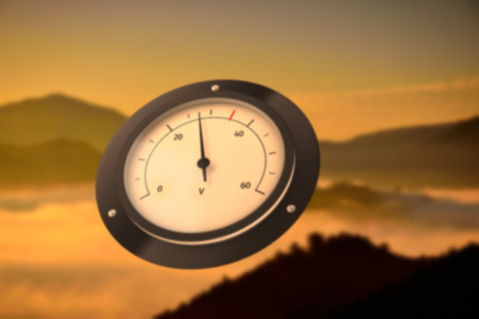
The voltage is {"value": 27.5, "unit": "V"}
